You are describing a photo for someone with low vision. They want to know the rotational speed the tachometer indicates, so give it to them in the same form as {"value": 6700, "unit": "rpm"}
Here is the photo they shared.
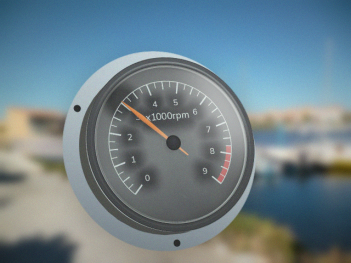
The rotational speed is {"value": 3000, "unit": "rpm"}
